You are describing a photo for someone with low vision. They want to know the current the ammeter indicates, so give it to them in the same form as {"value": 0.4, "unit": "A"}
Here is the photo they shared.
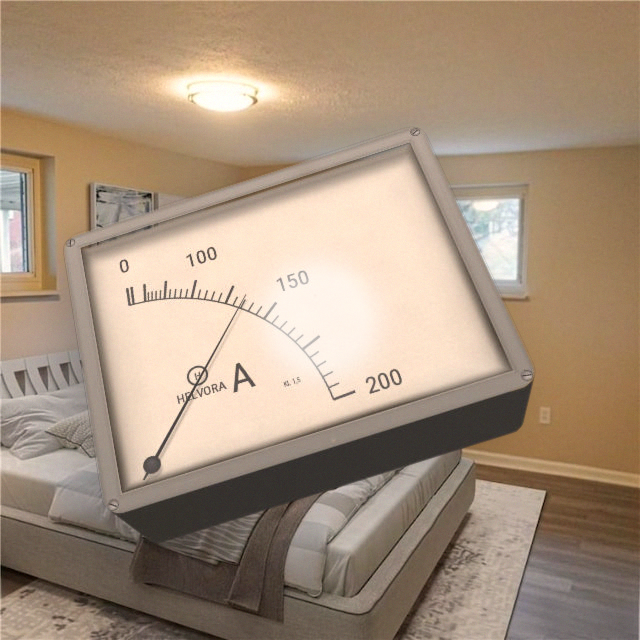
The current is {"value": 135, "unit": "A"}
